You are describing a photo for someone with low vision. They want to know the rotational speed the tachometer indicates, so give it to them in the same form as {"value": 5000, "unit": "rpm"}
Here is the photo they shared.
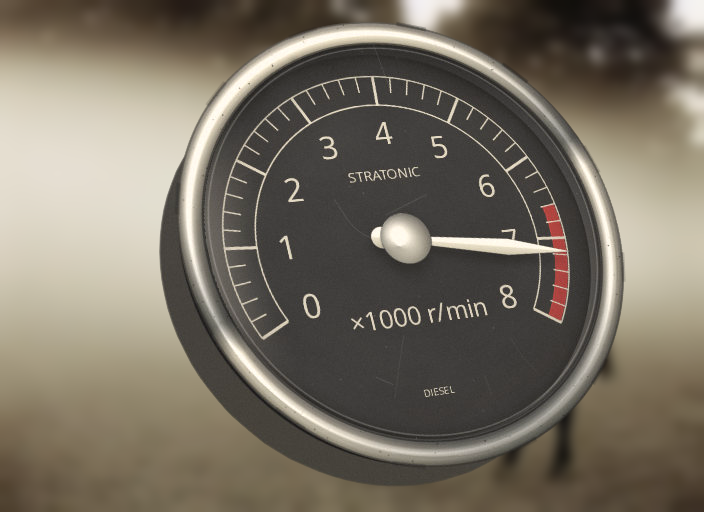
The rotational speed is {"value": 7200, "unit": "rpm"}
